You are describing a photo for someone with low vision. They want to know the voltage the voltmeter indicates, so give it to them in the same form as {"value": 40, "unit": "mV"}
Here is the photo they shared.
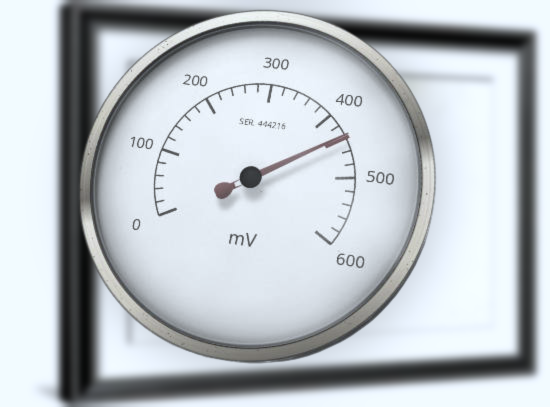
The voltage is {"value": 440, "unit": "mV"}
